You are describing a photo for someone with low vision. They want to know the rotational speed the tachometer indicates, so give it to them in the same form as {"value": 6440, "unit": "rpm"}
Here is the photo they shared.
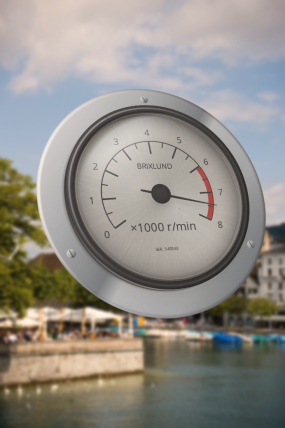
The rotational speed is {"value": 7500, "unit": "rpm"}
